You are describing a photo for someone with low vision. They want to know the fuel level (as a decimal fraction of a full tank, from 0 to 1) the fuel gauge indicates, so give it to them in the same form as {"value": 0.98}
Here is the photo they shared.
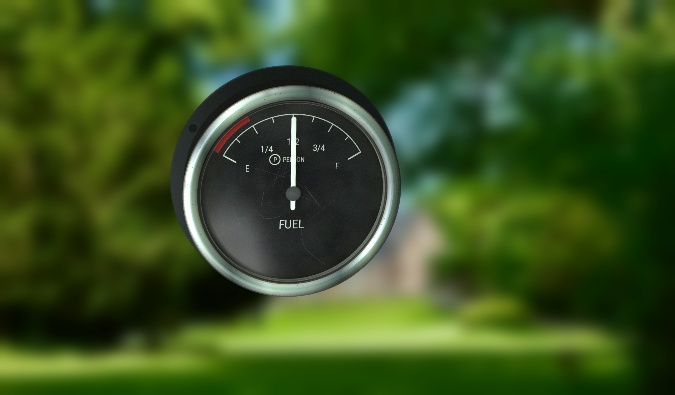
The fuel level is {"value": 0.5}
